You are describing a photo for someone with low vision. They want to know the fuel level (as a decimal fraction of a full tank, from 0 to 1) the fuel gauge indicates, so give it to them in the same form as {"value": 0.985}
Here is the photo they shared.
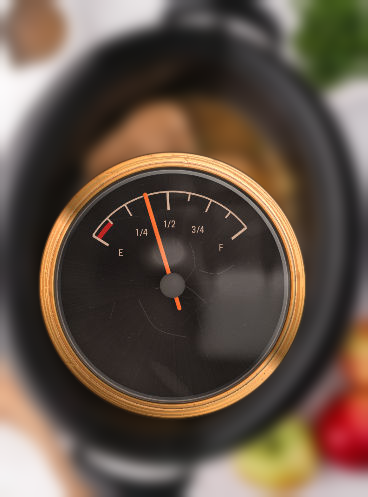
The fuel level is {"value": 0.375}
